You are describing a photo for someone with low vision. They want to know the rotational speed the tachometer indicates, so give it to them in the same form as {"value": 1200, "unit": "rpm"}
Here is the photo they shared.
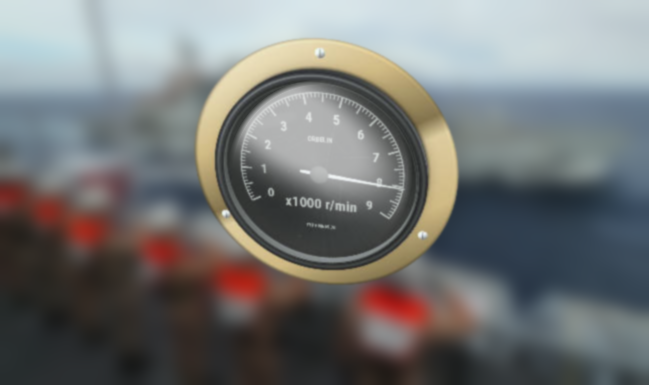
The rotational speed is {"value": 8000, "unit": "rpm"}
